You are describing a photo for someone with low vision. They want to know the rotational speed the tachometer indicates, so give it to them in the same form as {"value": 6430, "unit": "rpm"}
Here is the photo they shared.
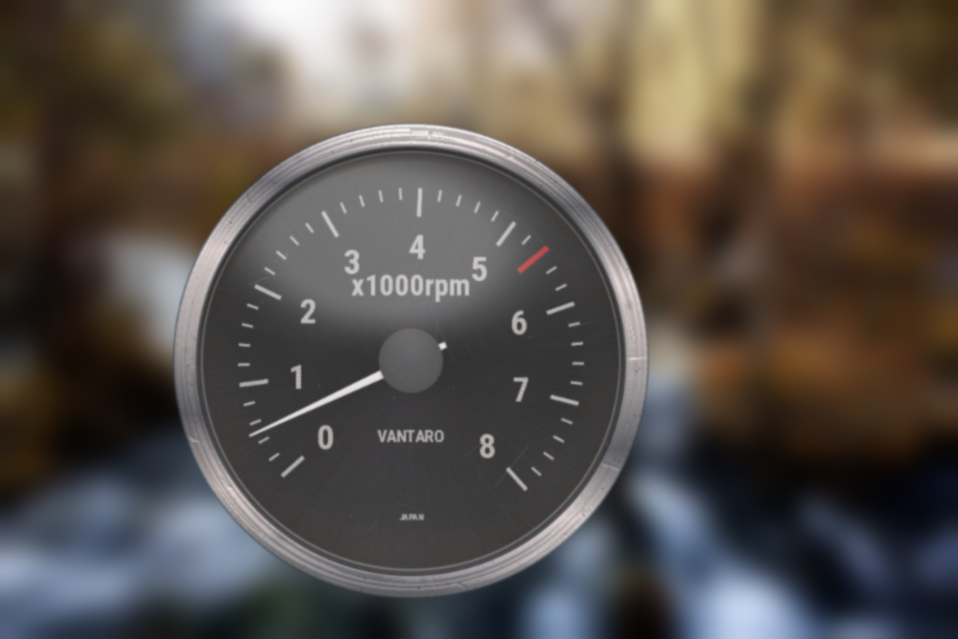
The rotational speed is {"value": 500, "unit": "rpm"}
